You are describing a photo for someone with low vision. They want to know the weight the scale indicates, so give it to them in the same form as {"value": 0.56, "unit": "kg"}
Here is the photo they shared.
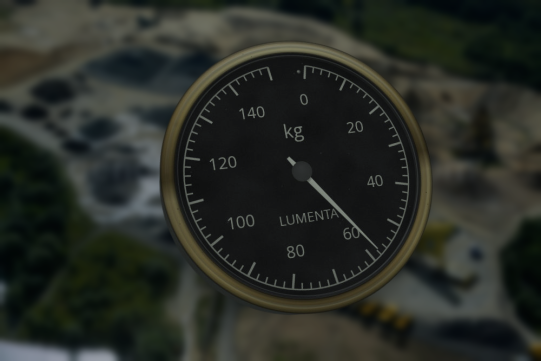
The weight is {"value": 58, "unit": "kg"}
